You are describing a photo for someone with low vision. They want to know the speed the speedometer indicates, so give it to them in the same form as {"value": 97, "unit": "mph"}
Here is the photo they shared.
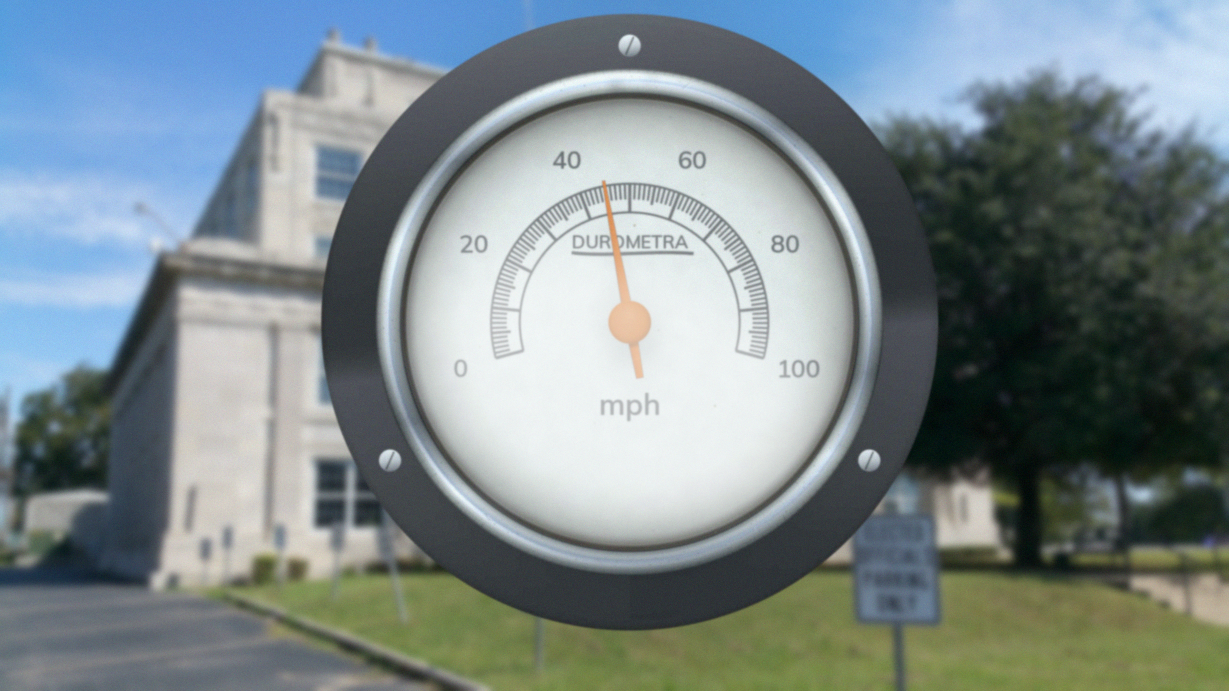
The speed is {"value": 45, "unit": "mph"}
